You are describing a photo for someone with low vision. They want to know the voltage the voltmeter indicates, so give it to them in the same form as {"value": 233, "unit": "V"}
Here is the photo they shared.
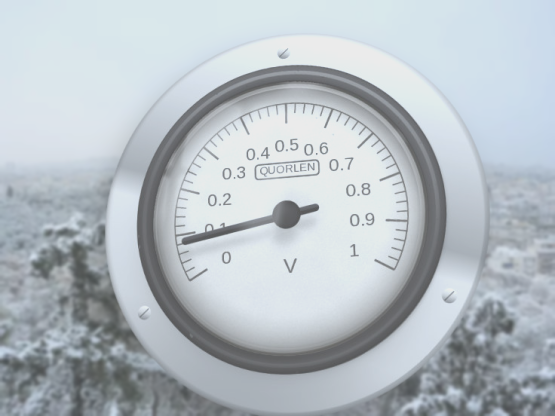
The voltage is {"value": 0.08, "unit": "V"}
